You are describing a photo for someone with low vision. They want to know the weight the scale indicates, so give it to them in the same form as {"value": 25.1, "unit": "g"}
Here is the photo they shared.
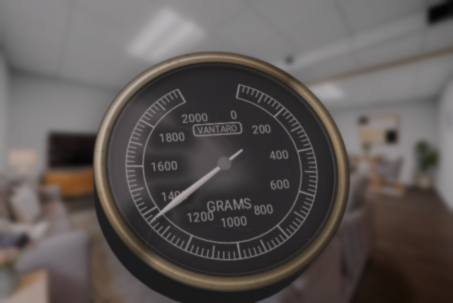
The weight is {"value": 1360, "unit": "g"}
